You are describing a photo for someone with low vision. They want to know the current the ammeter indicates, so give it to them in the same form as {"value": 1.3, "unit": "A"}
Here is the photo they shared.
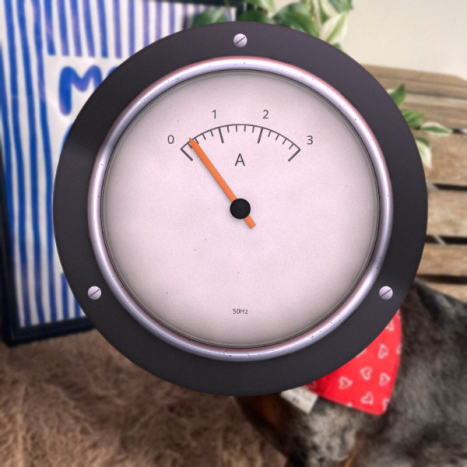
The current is {"value": 0.3, "unit": "A"}
